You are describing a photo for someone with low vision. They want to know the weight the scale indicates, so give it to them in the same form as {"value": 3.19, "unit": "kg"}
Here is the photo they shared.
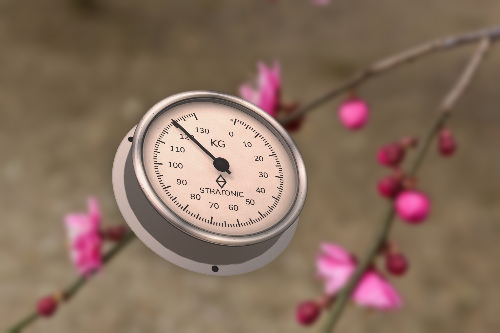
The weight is {"value": 120, "unit": "kg"}
